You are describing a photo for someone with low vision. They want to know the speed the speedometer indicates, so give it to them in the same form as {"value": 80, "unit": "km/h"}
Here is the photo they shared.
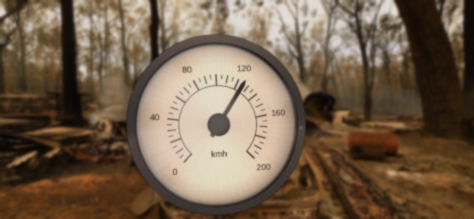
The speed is {"value": 125, "unit": "km/h"}
